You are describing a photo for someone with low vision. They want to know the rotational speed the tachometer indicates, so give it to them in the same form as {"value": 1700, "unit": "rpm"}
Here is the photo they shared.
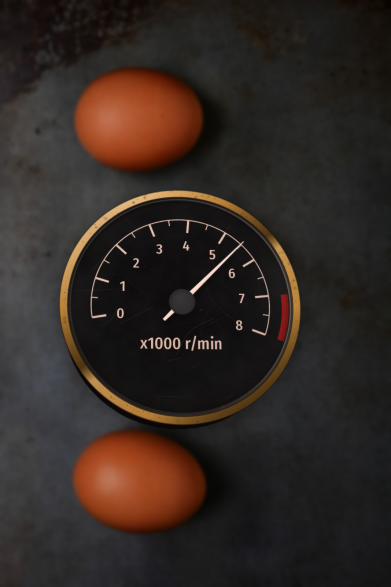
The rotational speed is {"value": 5500, "unit": "rpm"}
